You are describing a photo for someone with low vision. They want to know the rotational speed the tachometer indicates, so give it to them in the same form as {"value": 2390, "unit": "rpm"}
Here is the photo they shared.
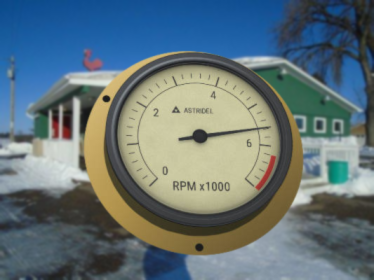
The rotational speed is {"value": 5600, "unit": "rpm"}
